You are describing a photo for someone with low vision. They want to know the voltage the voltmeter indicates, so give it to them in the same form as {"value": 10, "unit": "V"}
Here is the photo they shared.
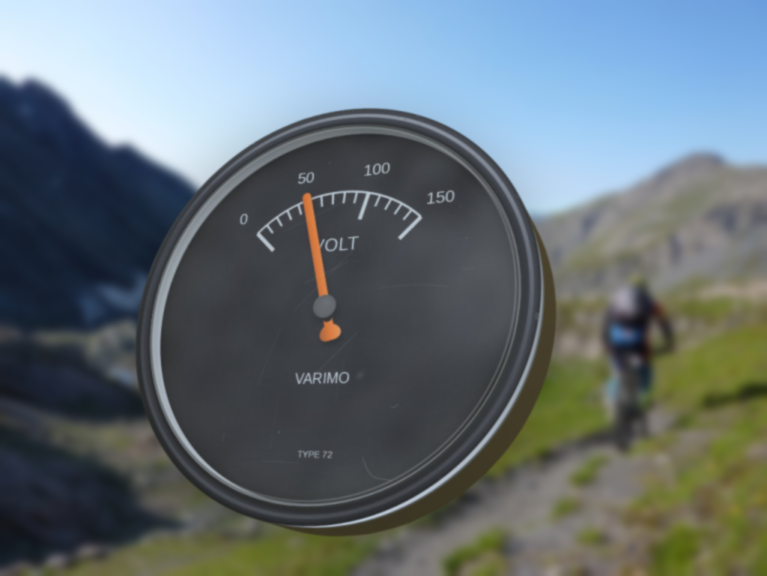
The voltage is {"value": 50, "unit": "V"}
